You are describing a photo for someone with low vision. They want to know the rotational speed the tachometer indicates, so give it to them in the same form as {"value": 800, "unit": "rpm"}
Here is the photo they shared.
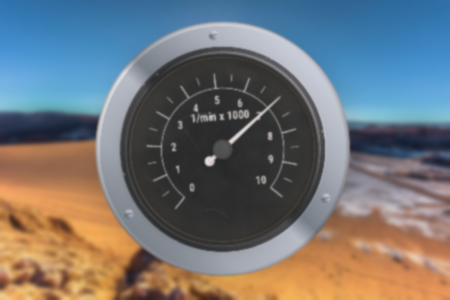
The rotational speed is {"value": 7000, "unit": "rpm"}
